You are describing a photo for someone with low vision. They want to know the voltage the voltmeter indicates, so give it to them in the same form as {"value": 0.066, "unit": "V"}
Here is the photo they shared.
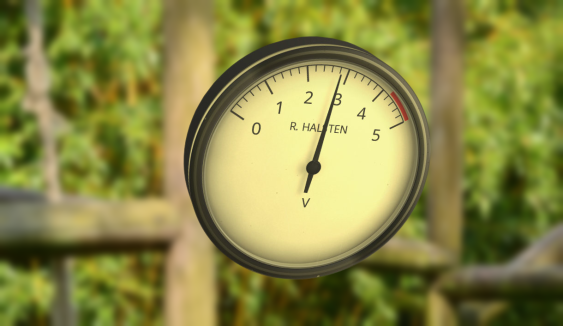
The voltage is {"value": 2.8, "unit": "V"}
